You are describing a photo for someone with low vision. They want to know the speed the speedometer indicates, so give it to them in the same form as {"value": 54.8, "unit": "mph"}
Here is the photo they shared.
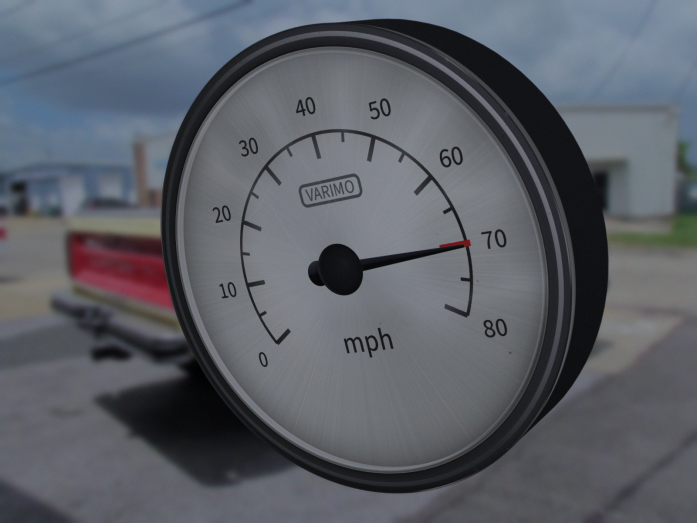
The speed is {"value": 70, "unit": "mph"}
